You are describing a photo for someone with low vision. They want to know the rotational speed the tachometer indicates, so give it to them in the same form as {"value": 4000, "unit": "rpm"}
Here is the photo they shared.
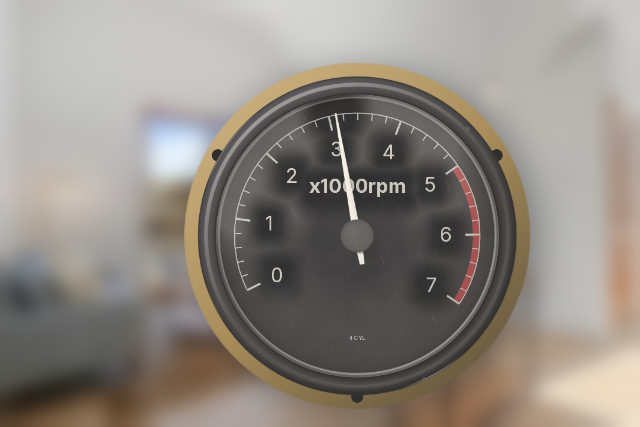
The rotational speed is {"value": 3100, "unit": "rpm"}
